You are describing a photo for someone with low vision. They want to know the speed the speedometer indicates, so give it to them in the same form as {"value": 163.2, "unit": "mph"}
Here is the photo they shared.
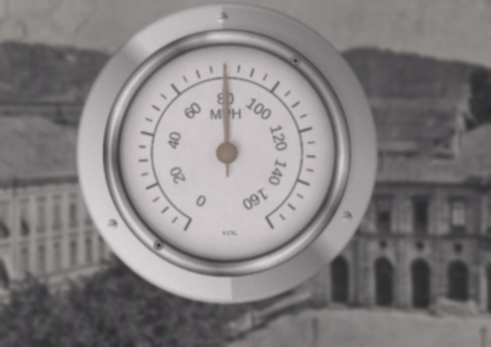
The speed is {"value": 80, "unit": "mph"}
